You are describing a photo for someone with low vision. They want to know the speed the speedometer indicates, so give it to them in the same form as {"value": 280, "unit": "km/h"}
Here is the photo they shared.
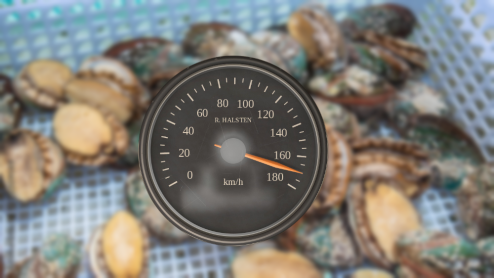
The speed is {"value": 170, "unit": "km/h"}
